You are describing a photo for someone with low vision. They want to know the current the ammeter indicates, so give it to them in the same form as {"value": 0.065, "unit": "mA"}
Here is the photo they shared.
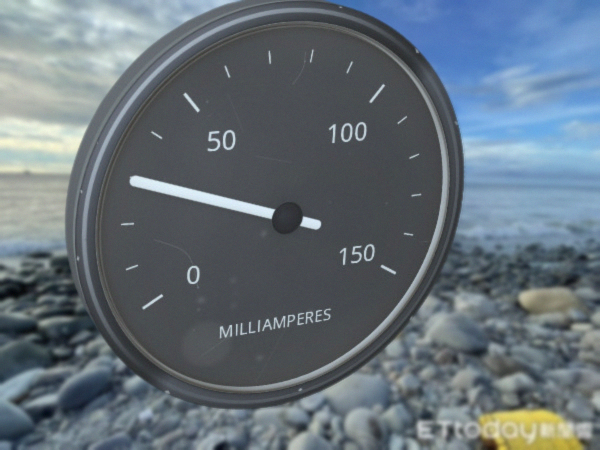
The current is {"value": 30, "unit": "mA"}
